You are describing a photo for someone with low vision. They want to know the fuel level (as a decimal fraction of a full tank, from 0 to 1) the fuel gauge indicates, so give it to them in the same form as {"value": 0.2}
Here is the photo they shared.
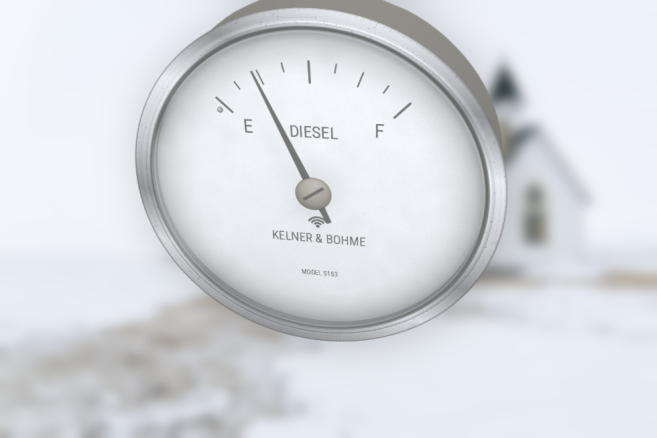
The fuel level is {"value": 0.25}
